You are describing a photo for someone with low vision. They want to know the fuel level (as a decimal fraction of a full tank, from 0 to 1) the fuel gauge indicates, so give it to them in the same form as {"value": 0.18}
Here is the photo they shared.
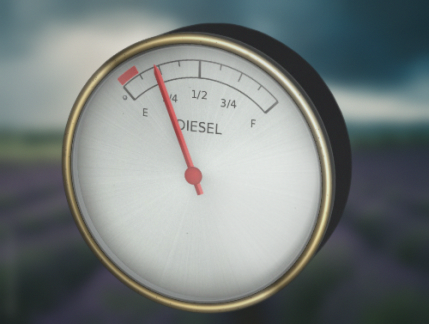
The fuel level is {"value": 0.25}
